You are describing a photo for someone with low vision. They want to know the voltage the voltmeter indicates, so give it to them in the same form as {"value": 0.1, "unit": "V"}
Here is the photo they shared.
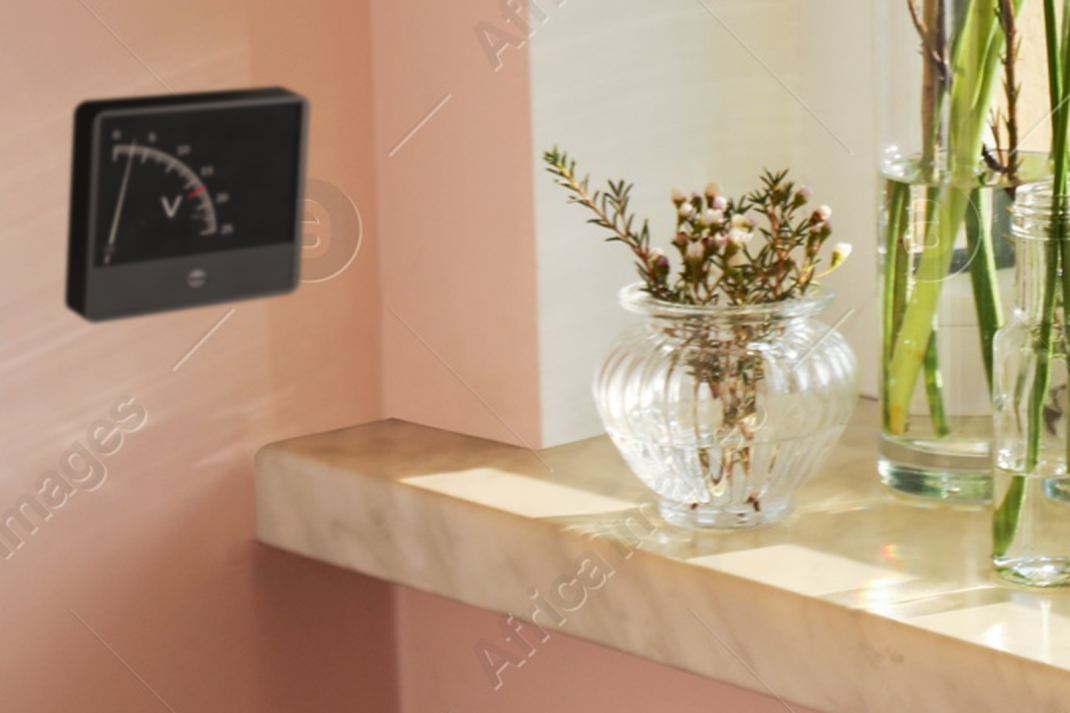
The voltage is {"value": 2.5, "unit": "V"}
